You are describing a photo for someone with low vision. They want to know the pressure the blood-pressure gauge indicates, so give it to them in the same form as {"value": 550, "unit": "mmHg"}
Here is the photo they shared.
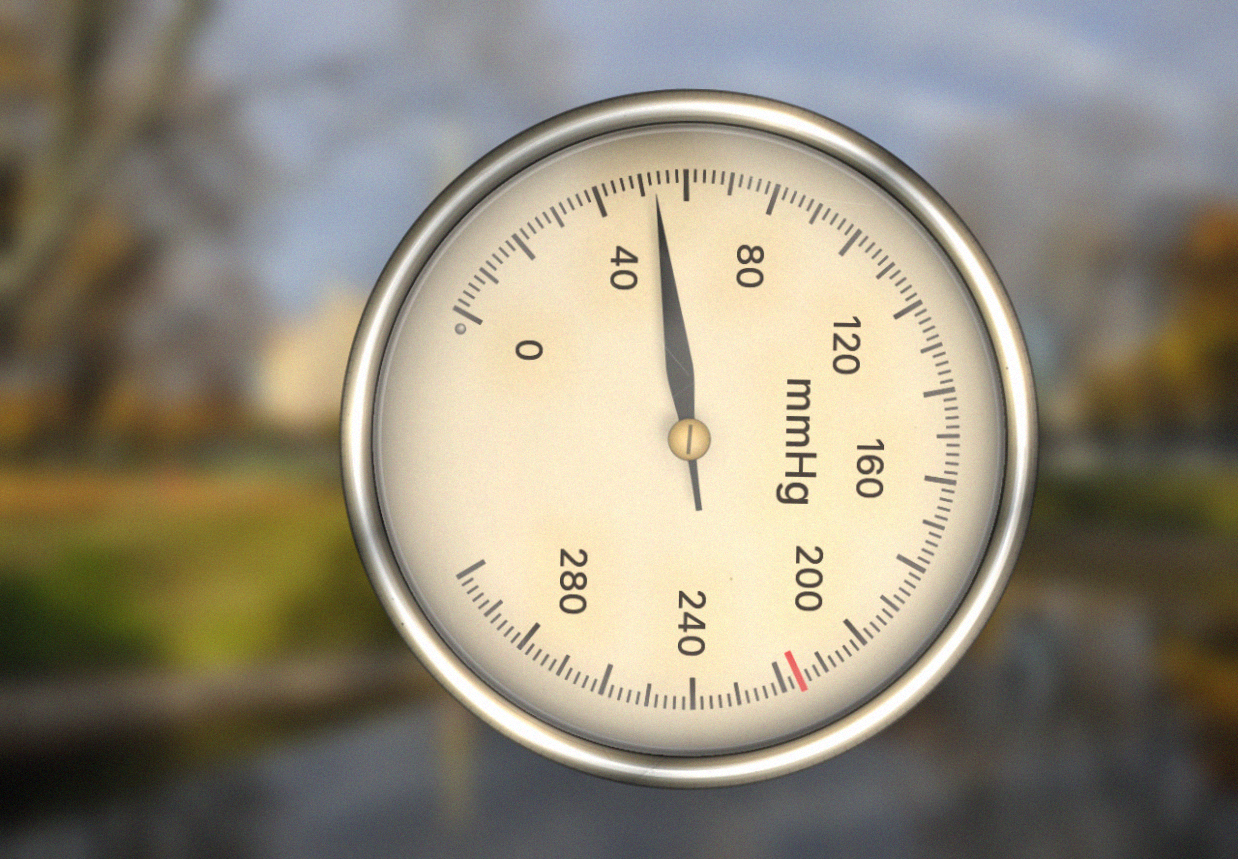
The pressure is {"value": 53, "unit": "mmHg"}
